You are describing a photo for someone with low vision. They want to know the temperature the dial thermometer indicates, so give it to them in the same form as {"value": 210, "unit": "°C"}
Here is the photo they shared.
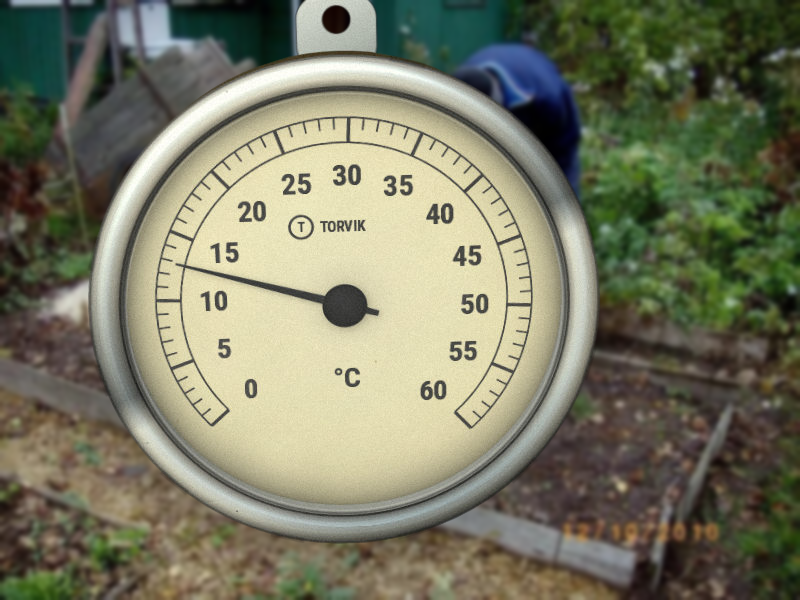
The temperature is {"value": 13, "unit": "°C"}
